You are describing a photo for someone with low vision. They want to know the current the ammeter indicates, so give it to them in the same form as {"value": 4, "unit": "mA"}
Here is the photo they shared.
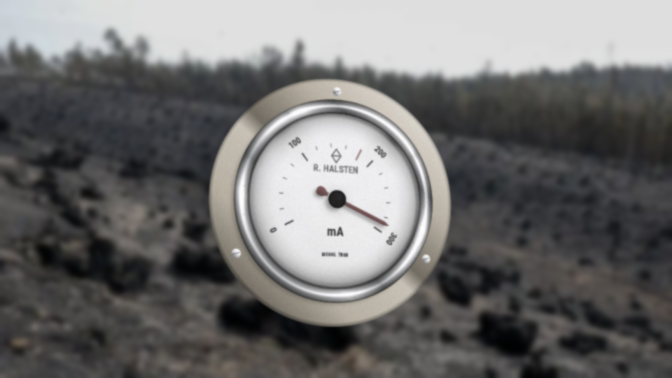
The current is {"value": 290, "unit": "mA"}
